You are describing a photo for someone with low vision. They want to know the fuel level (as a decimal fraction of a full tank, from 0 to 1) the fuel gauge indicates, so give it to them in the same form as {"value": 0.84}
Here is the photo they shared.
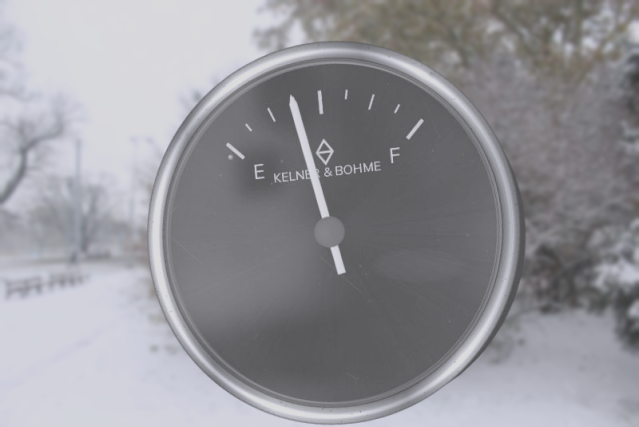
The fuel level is {"value": 0.375}
